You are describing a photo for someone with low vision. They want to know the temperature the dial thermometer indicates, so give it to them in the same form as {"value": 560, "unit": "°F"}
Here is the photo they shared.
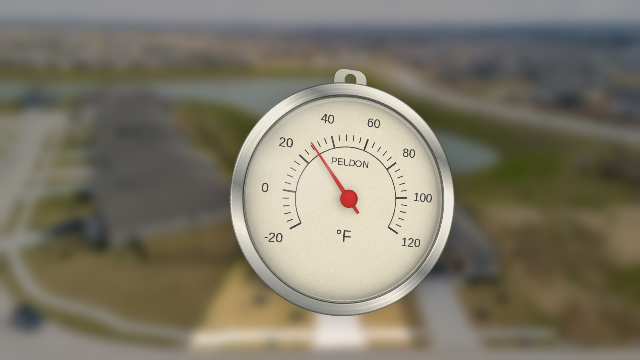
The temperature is {"value": 28, "unit": "°F"}
